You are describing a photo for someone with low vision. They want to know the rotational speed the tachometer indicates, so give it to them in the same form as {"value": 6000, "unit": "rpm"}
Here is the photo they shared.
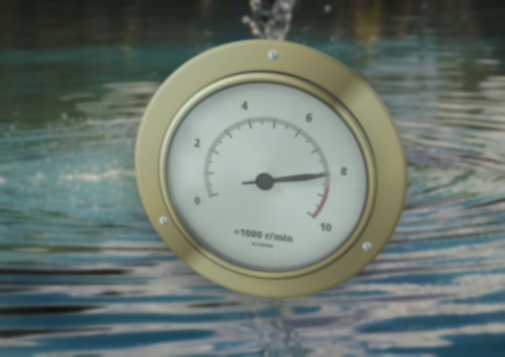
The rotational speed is {"value": 8000, "unit": "rpm"}
